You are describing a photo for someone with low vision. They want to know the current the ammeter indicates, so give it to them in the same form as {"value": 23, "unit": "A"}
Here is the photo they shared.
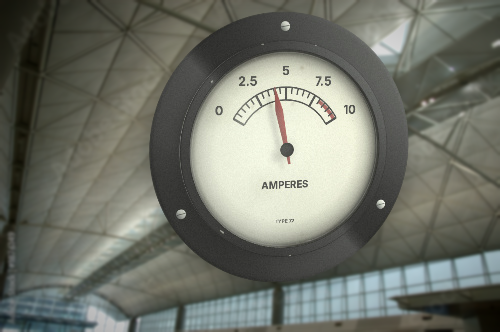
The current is {"value": 4, "unit": "A"}
